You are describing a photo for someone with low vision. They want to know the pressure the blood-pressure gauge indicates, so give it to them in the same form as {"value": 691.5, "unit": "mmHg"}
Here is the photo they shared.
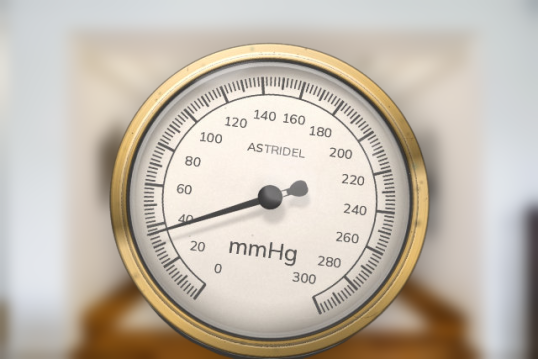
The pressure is {"value": 36, "unit": "mmHg"}
